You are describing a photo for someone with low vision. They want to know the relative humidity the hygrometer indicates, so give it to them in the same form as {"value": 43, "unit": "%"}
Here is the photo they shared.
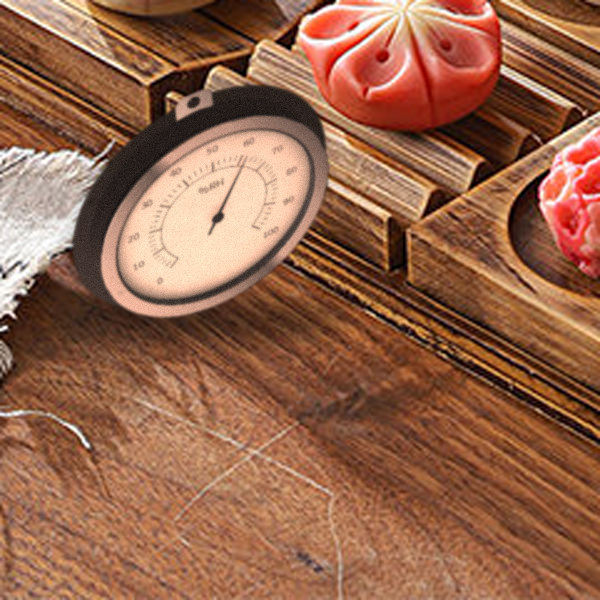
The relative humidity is {"value": 60, "unit": "%"}
